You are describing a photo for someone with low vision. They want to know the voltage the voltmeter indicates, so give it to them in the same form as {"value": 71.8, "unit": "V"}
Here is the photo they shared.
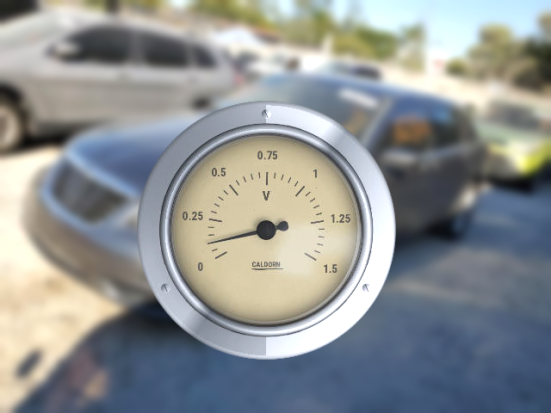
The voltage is {"value": 0.1, "unit": "V"}
